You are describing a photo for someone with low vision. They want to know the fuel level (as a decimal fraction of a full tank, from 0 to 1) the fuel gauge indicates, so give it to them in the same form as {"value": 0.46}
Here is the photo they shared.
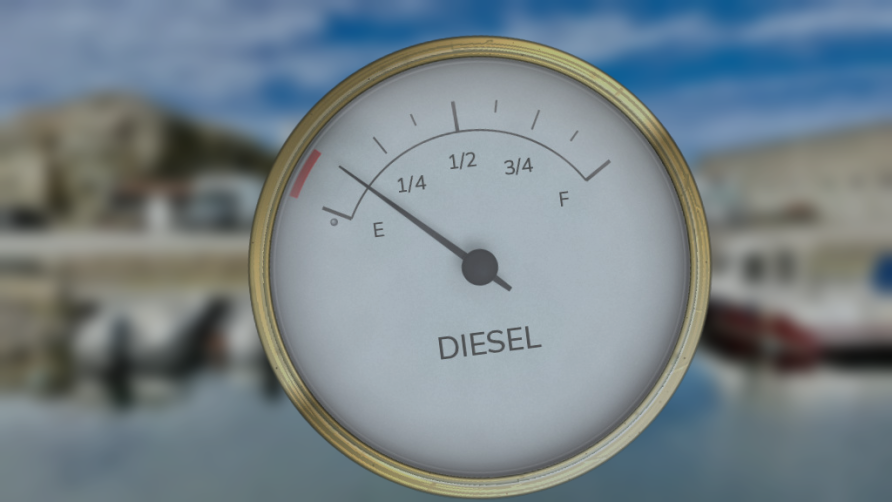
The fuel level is {"value": 0.125}
